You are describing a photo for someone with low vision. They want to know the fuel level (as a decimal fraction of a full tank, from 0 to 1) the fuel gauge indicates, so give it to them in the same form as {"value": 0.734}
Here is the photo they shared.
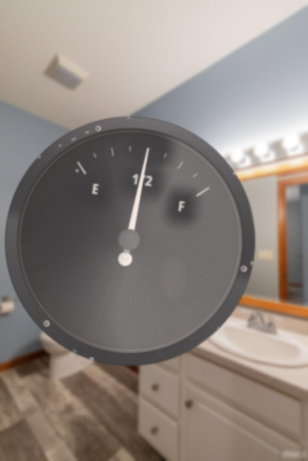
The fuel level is {"value": 0.5}
